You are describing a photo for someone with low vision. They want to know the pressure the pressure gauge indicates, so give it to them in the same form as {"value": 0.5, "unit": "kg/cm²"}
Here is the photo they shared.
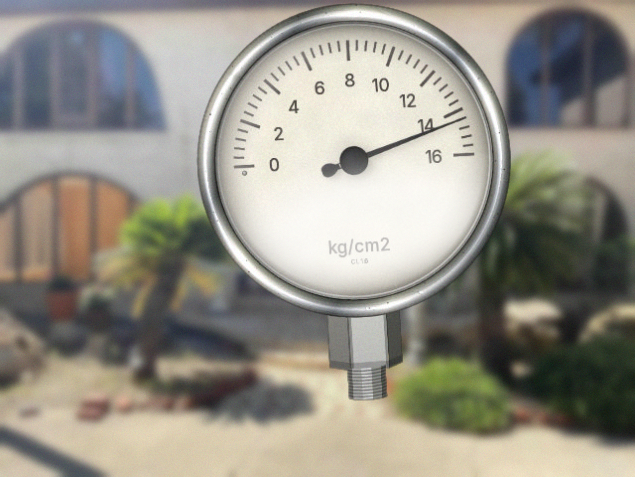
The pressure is {"value": 14.4, "unit": "kg/cm²"}
